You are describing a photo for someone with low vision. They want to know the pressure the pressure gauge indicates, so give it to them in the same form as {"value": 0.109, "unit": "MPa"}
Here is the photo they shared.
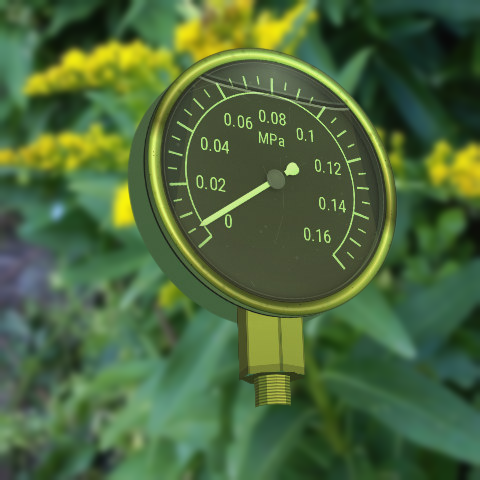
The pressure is {"value": 0.005, "unit": "MPa"}
